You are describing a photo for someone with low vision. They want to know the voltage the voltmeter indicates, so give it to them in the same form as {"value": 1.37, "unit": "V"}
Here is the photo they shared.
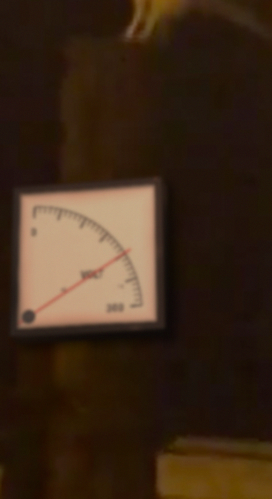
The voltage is {"value": 200, "unit": "V"}
